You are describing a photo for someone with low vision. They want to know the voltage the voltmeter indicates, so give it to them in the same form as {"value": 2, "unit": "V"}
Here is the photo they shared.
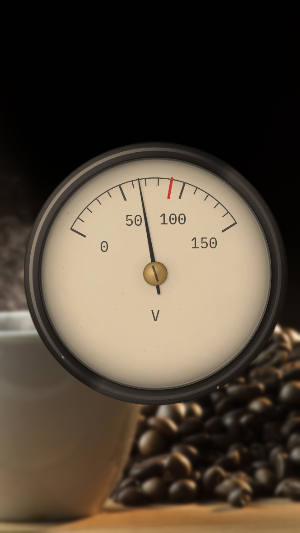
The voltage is {"value": 65, "unit": "V"}
